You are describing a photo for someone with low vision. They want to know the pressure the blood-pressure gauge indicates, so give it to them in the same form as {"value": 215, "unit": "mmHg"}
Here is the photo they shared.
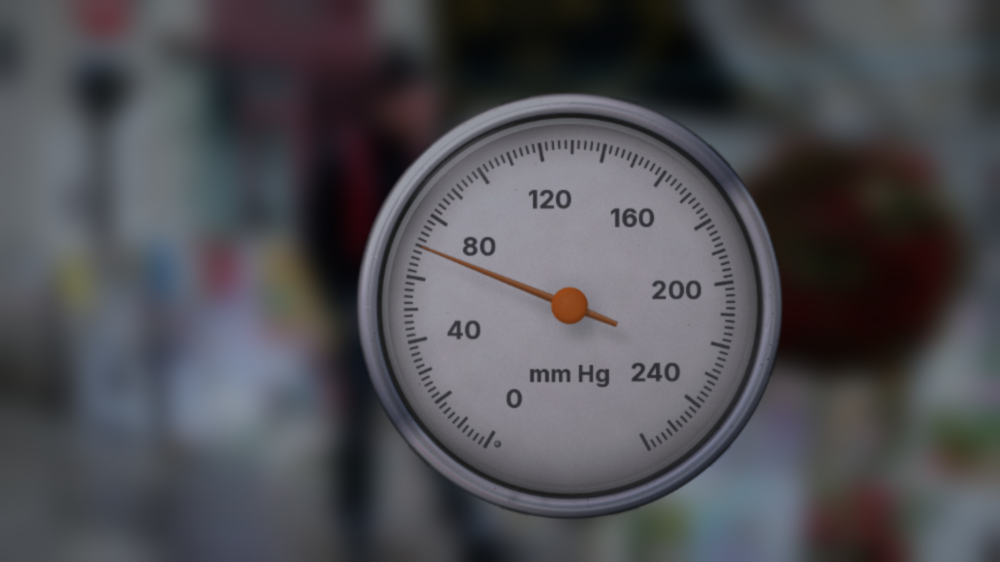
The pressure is {"value": 70, "unit": "mmHg"}
